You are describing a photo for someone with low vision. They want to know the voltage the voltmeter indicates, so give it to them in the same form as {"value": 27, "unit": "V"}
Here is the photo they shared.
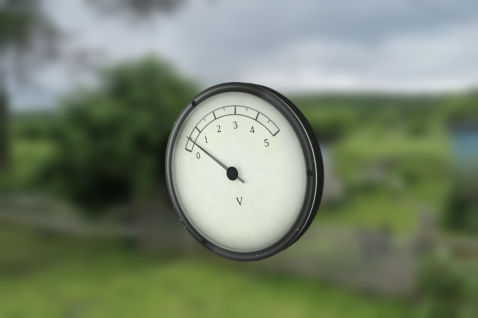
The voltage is {"value": 0.5, "unit": "V"}
